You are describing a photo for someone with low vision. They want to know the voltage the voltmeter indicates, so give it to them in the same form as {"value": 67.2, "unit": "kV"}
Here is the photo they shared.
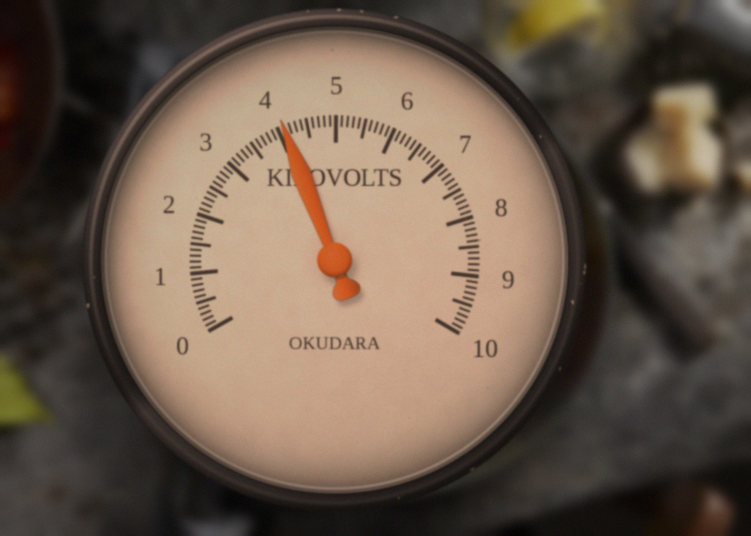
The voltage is {"value": 4.1, "unit": "kV"}
